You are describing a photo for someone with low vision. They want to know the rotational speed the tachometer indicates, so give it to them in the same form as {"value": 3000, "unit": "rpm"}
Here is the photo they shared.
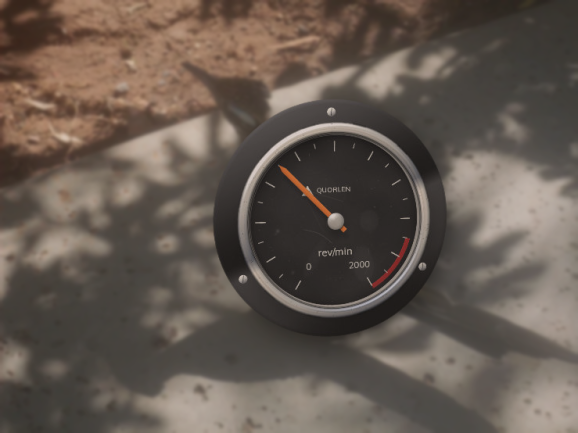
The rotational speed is {"value": 700, "unit": "rpm"}
